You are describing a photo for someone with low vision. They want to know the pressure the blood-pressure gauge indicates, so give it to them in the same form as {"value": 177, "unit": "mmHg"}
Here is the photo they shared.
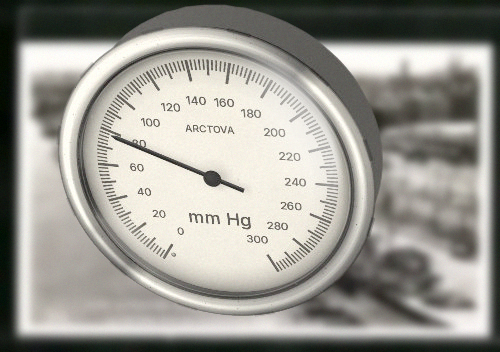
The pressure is {"value": 80, "unit": "mmHg"}
